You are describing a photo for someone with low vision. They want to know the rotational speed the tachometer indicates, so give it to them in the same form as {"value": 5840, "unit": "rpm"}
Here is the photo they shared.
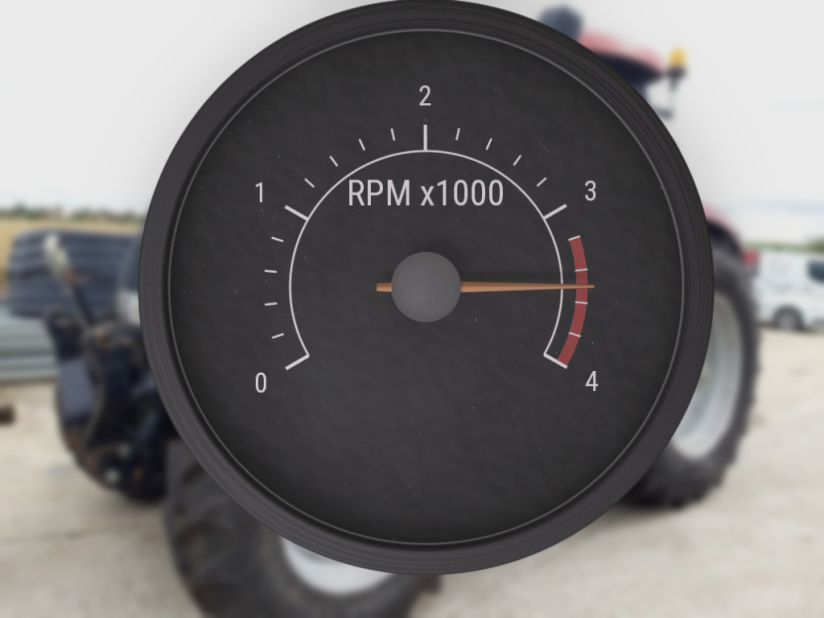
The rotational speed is {"value": 3500, "unit": "rpm"}
